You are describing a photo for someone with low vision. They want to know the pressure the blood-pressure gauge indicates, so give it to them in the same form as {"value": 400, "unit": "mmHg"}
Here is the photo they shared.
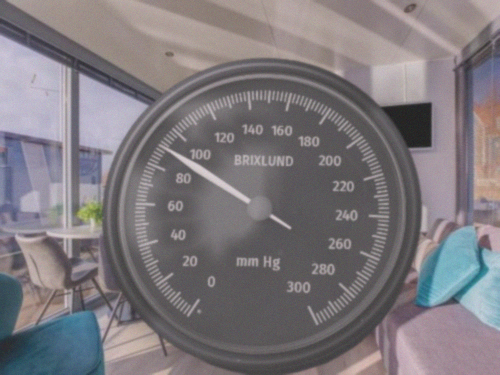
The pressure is {"value": 90, "unit": "mmHg"}
